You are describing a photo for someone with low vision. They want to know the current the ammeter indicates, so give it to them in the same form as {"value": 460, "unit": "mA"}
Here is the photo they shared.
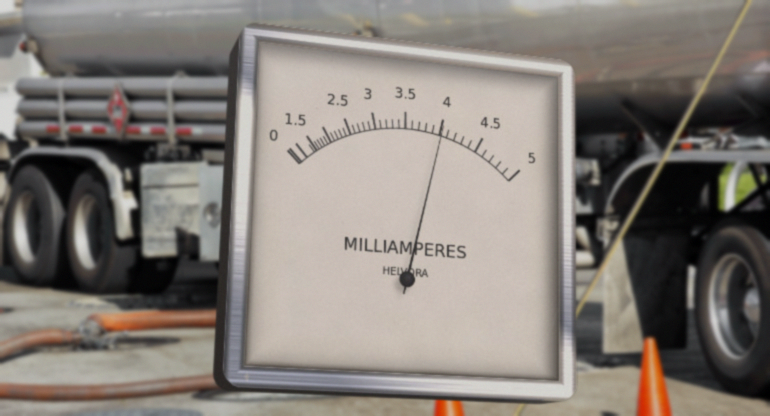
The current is {"value": 4, "unit": "mA"}
